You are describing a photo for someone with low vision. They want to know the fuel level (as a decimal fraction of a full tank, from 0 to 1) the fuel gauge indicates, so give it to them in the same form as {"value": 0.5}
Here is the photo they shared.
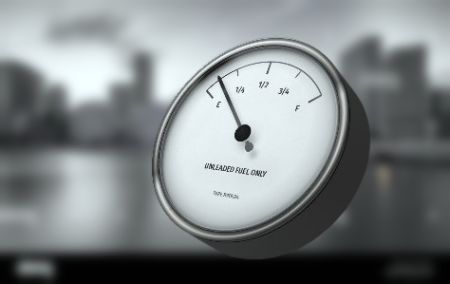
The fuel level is {"value": 0.125}
